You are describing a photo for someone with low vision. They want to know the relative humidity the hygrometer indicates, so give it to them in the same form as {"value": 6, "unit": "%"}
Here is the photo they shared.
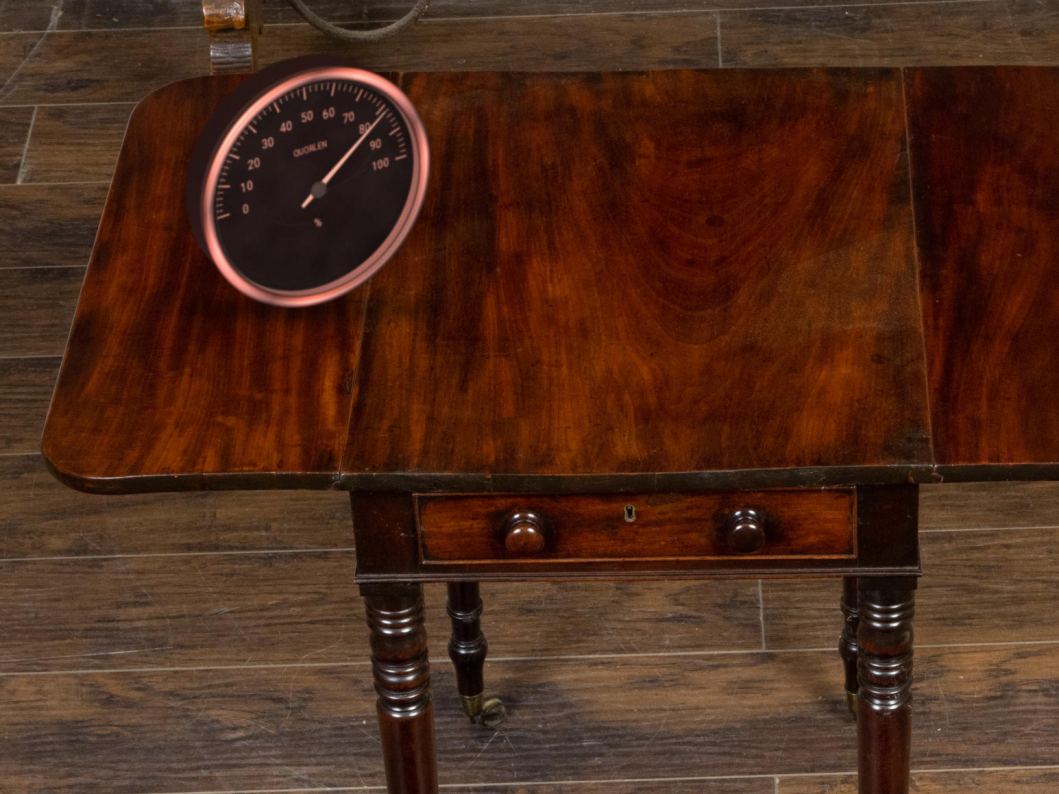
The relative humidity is {"value": 80, "unit": "%"}
